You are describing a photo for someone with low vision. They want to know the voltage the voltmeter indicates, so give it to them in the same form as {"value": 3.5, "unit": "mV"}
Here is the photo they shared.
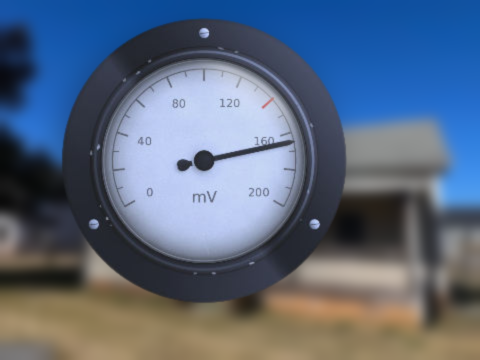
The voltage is {"value": 165, "unit": "mV"}
